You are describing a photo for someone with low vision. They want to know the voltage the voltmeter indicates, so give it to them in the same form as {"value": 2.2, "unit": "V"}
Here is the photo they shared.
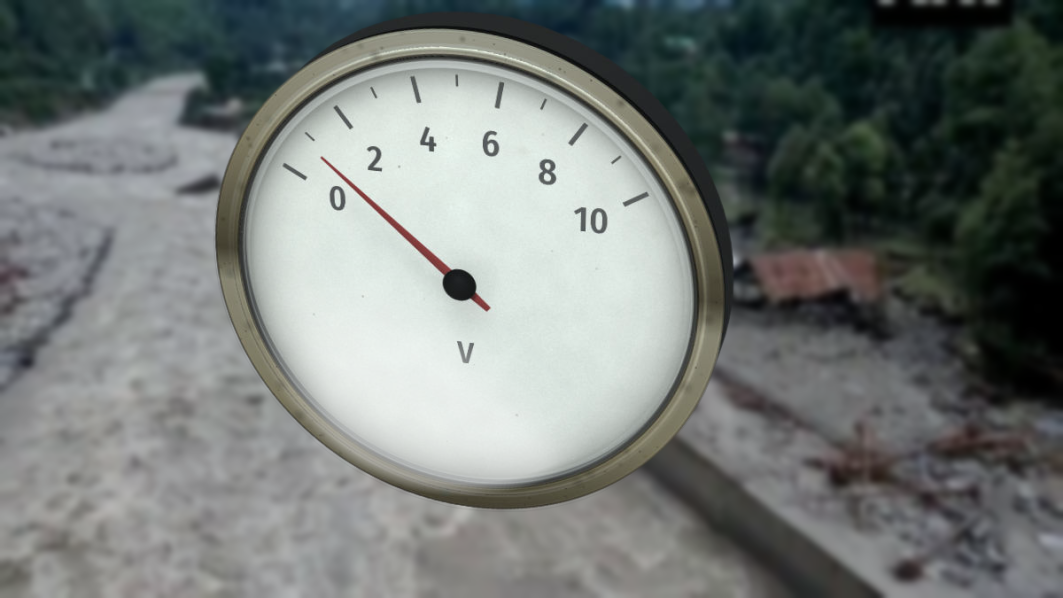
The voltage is {"value": 1, "unit": "V"}
